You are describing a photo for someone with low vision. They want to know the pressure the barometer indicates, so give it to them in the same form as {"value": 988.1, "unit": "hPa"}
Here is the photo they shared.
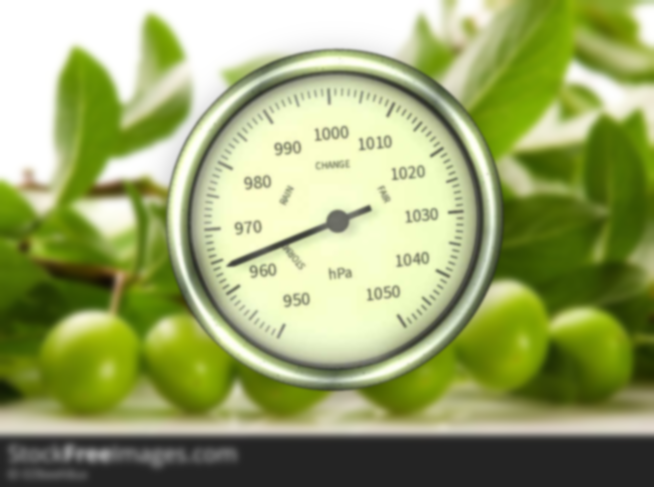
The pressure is {"value": 964, "unit": "hPa"}
